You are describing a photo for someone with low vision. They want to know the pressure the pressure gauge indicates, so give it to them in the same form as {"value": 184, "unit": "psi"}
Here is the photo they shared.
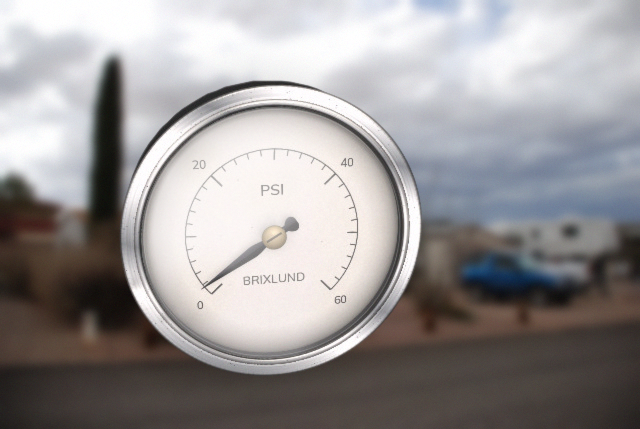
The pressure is {"value": 2, "unit": "psi"}
